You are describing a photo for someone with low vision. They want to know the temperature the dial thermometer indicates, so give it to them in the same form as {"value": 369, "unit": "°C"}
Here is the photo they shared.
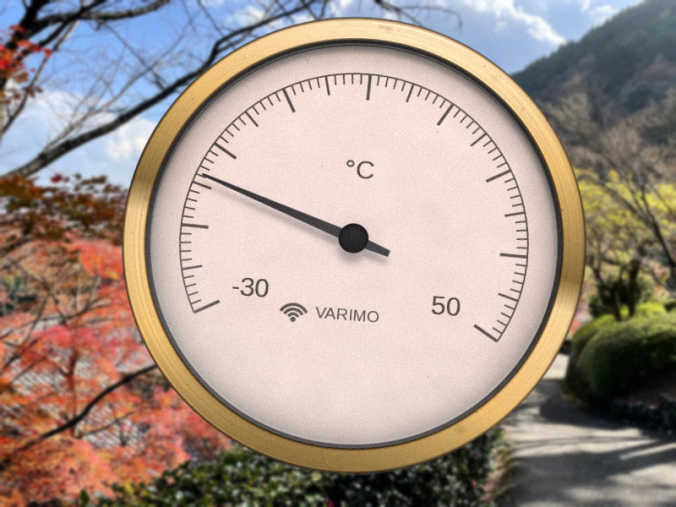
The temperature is {"value": -14, "unit": "°C"}
